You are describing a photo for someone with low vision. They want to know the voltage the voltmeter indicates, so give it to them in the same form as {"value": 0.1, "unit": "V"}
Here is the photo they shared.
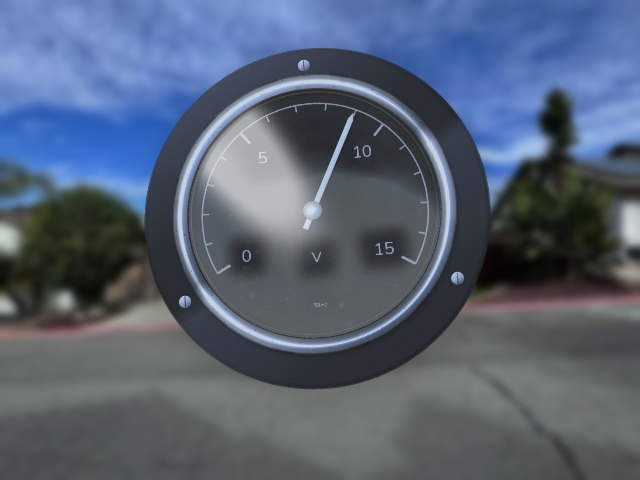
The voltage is {"value": 9, "unit": "V"}
